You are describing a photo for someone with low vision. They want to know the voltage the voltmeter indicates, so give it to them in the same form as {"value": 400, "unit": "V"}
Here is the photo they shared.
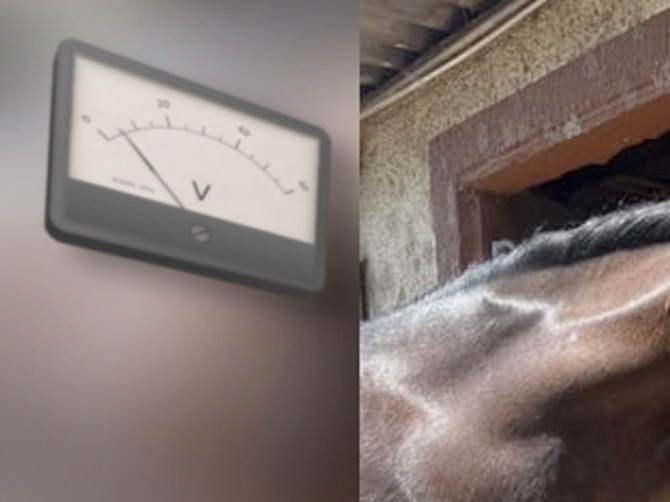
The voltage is {"value": 5, "unit": "V"}
